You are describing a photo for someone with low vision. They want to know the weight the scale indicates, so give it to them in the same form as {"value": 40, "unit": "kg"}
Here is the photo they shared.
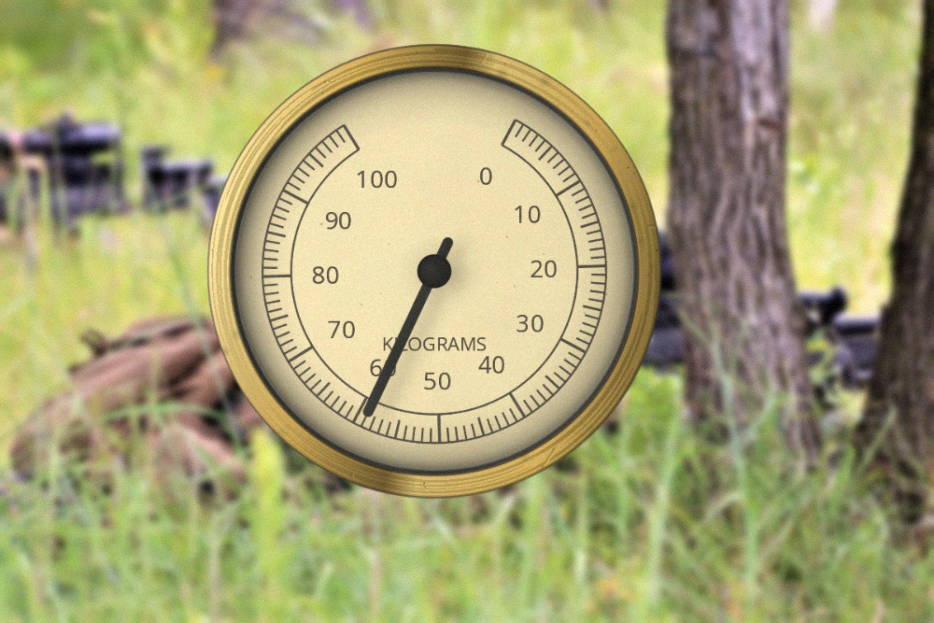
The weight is {"value": 59, "unit": "kg"}
